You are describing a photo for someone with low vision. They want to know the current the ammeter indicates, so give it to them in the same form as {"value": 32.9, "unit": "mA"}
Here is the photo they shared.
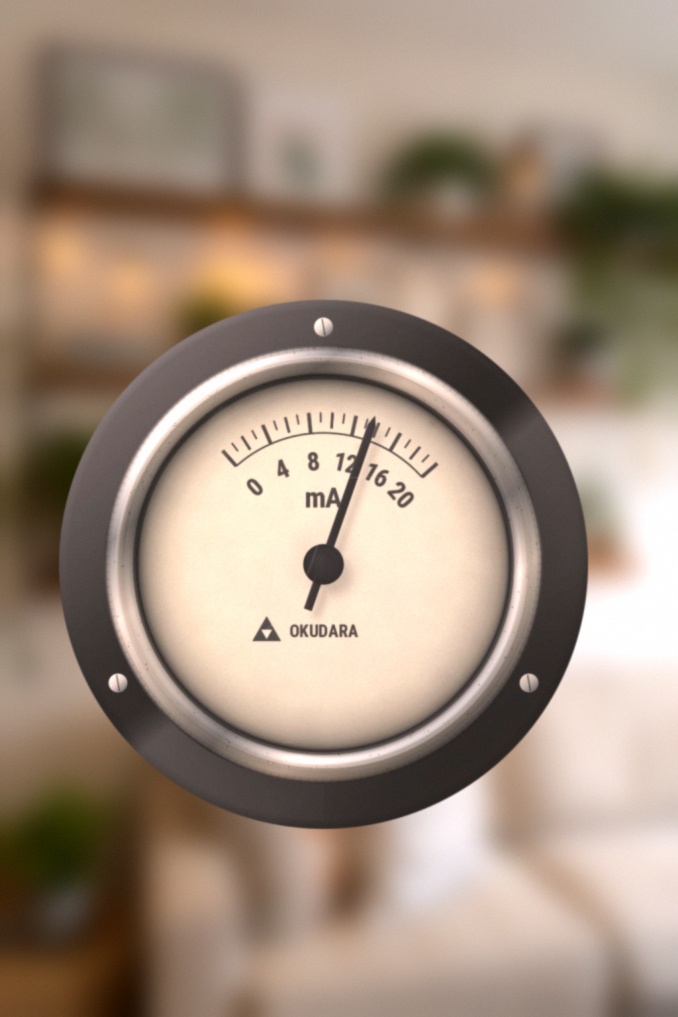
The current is {"value": 13.5, "unit": "mA"}
